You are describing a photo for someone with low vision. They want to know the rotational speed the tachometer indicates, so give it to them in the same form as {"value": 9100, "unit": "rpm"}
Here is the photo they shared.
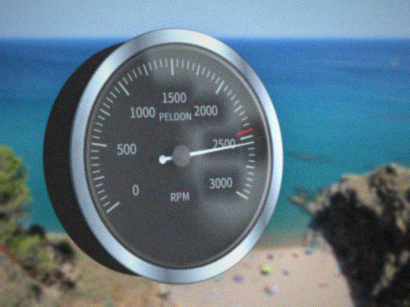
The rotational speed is {"value": 2550, "unit": "rpm"}
